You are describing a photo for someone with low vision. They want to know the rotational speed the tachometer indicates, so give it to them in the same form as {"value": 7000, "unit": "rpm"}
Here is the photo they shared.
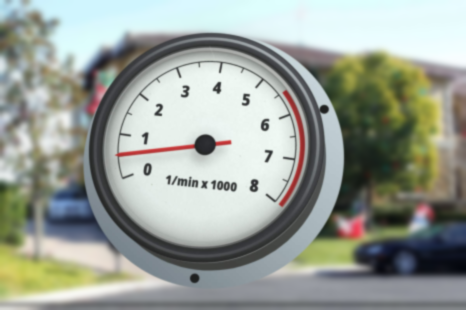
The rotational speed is {"value": 500, "unit": "rpm"}
